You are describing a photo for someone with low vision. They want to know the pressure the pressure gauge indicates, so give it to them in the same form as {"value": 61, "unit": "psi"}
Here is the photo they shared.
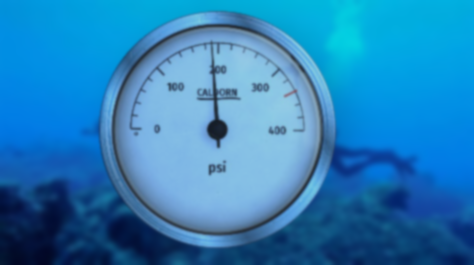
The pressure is {"value": 190, "unit": "psi"}
